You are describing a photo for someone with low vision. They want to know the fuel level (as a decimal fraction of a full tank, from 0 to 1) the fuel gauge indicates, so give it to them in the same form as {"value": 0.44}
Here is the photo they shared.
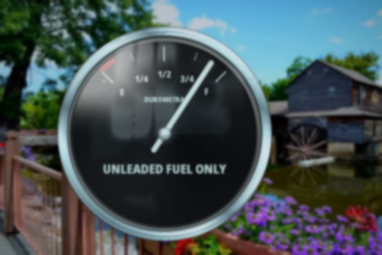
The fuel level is {"value": 0.875}
